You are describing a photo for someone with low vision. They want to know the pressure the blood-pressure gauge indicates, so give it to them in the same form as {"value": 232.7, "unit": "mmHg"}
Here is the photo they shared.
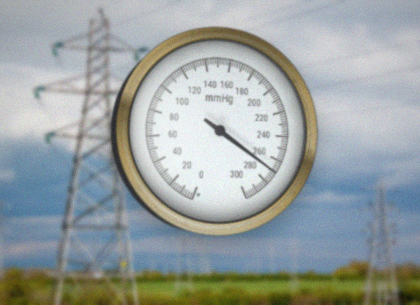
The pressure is {"value": 270, "unit": "mmHg"}
